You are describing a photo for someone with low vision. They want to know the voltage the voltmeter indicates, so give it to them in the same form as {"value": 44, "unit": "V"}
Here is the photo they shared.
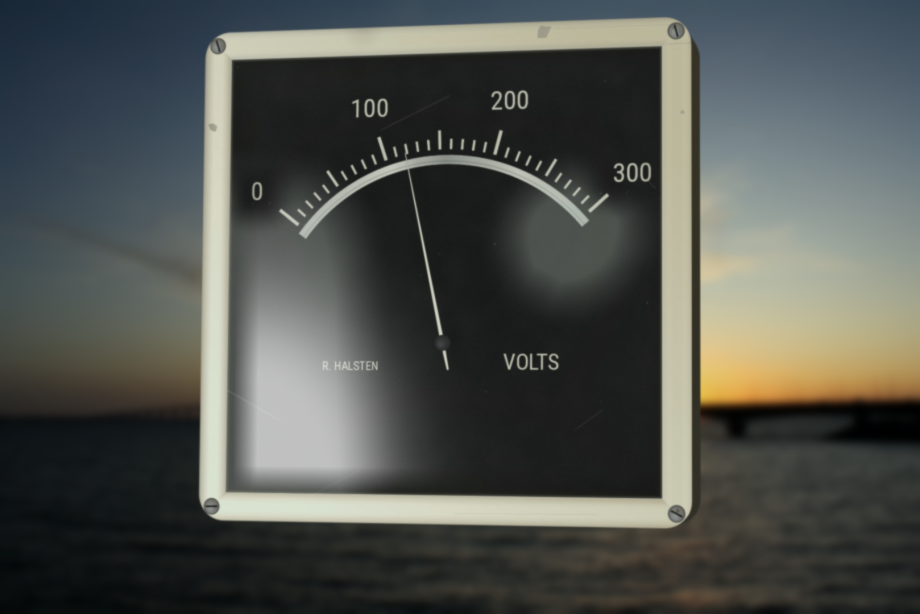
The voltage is {"value": 120, "unit": "V"}
